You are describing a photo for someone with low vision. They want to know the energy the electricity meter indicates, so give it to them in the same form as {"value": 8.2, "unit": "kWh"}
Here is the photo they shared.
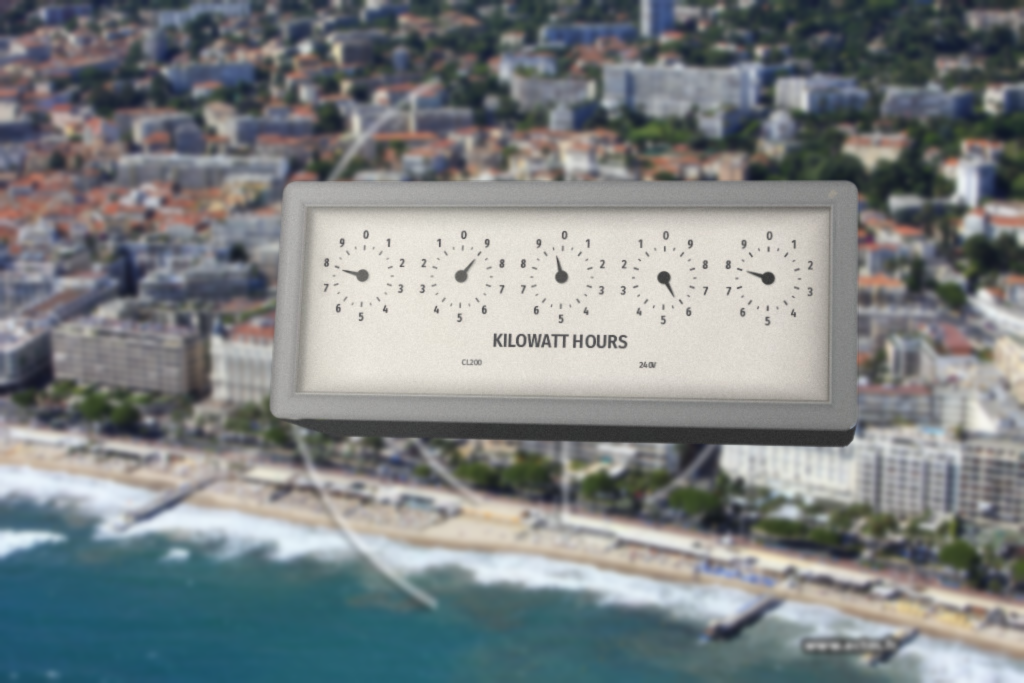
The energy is {"value": 78958, "unit": "kWh"}
